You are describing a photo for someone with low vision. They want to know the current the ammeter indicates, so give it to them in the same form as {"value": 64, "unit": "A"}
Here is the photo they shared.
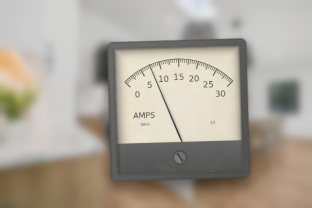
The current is {"value": 7.5, "unit": "A"}
